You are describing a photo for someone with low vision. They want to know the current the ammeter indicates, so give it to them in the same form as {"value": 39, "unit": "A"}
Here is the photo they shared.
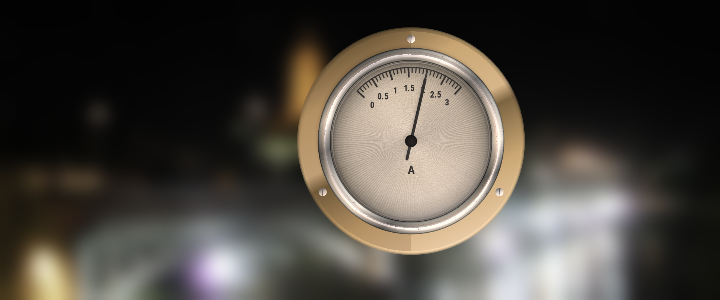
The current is {"value": 2, "unit": "A"}
